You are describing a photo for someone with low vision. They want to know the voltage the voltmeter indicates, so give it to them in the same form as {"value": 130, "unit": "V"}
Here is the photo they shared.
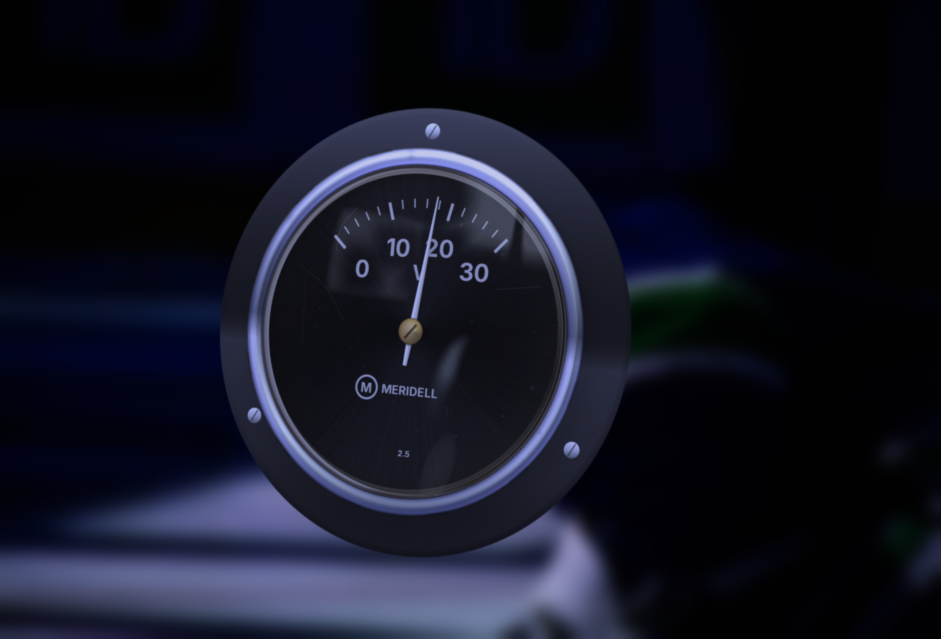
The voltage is {"value": 18, "unit": "V"}
